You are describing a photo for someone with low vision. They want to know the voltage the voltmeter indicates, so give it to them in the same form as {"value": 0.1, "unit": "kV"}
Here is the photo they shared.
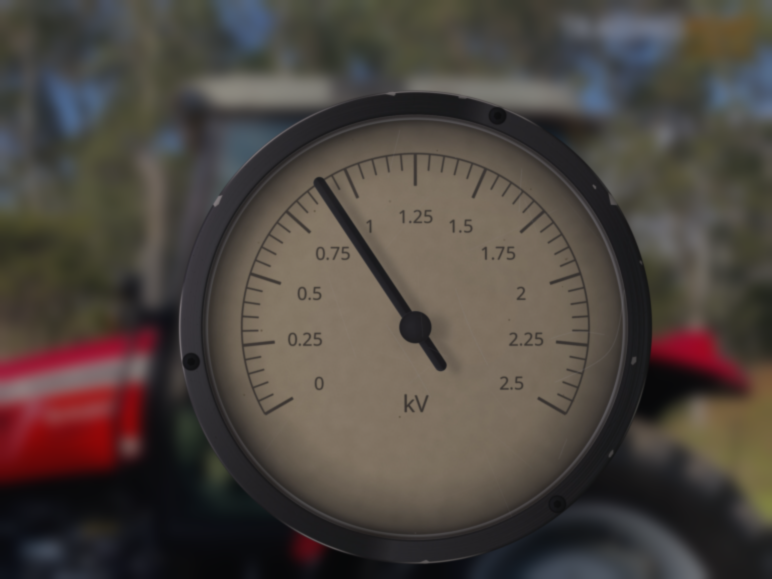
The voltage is {"value": 0.9, "unit": "kV"}
